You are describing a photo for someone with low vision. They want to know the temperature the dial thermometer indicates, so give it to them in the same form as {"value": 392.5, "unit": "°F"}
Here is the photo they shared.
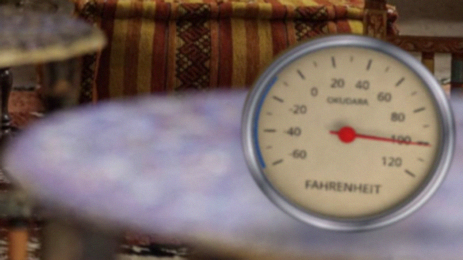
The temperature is {"value": 100, "unit": "°F"}
